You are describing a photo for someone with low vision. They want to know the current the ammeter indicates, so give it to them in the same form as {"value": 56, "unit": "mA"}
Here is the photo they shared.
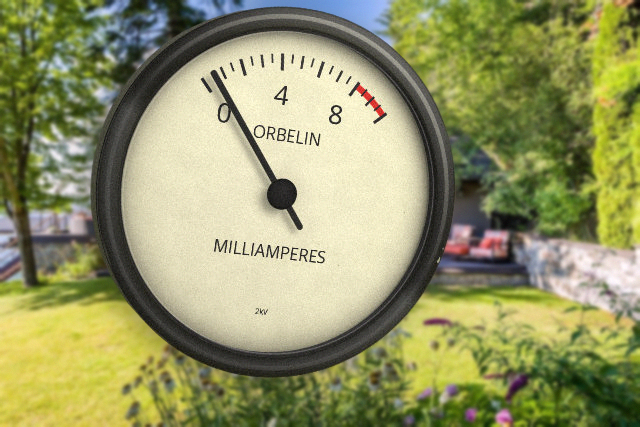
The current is {"value": 0.5, "unit": "mA"}
